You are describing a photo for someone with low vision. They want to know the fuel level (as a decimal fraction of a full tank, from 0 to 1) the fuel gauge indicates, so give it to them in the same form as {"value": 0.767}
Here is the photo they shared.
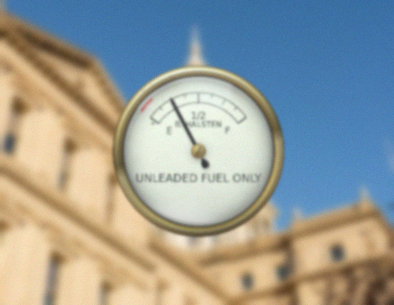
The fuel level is {"value": 0.25}
